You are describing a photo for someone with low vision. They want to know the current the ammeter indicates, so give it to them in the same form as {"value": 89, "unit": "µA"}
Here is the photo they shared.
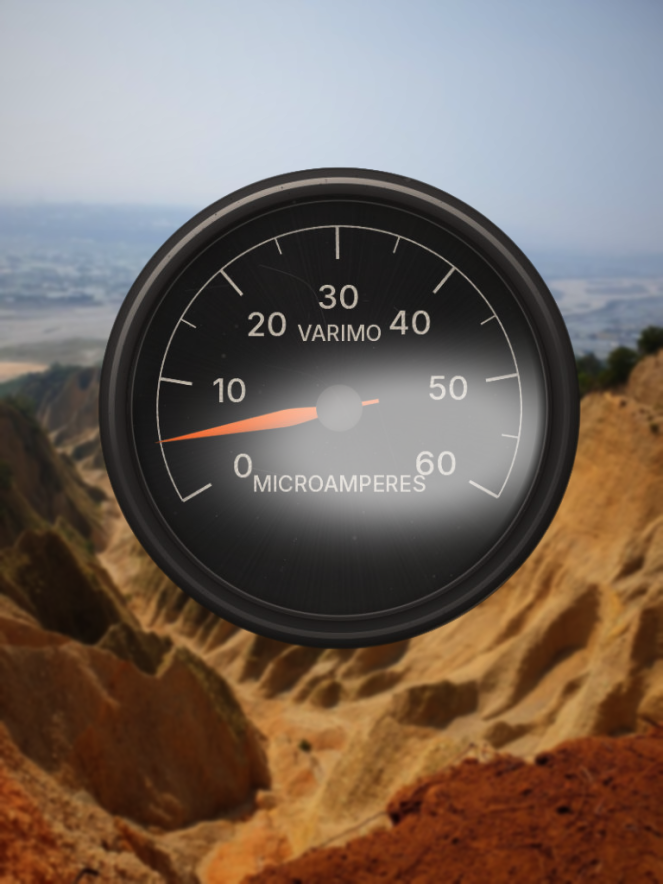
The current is {"value": 5, "unit": "µA"}
